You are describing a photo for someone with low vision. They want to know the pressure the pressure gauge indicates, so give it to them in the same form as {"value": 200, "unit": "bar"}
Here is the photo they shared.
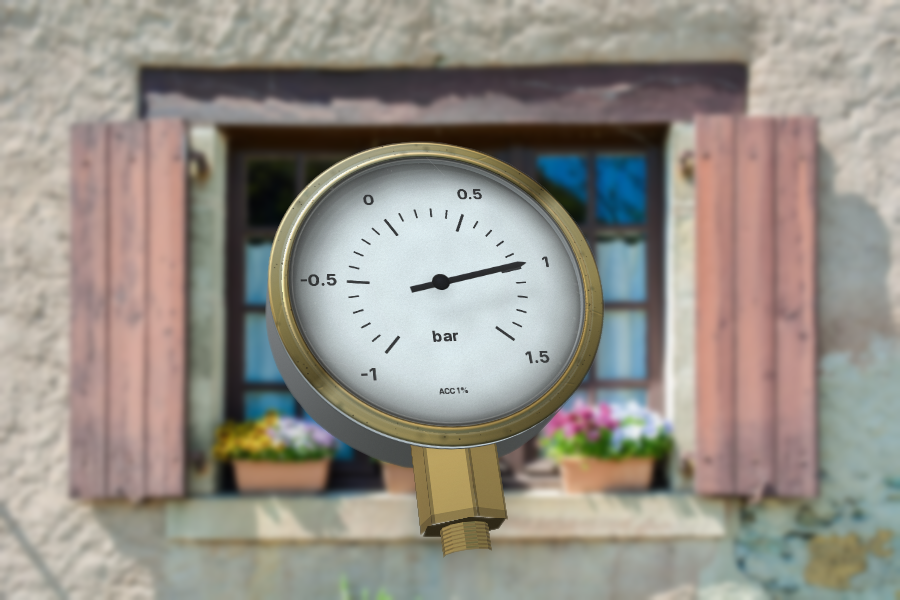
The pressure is {"value": 1, "unit": "bar"}
